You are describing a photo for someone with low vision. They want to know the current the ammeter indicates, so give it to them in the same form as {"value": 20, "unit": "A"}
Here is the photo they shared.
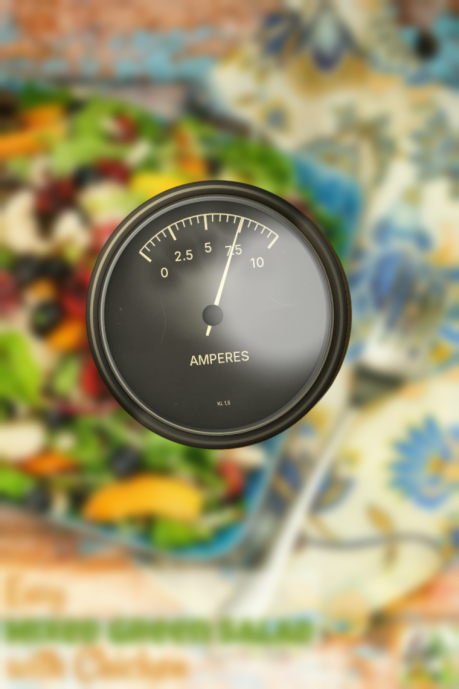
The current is {"value": 7.5, "unit": "A"}
